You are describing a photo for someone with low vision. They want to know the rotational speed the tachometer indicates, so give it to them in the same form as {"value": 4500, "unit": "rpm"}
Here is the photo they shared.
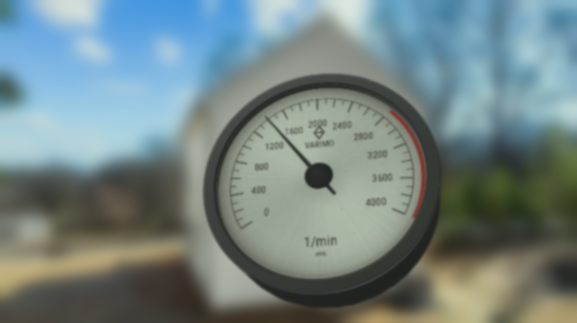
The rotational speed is {"value": 1400, "unit": "rpm"}
